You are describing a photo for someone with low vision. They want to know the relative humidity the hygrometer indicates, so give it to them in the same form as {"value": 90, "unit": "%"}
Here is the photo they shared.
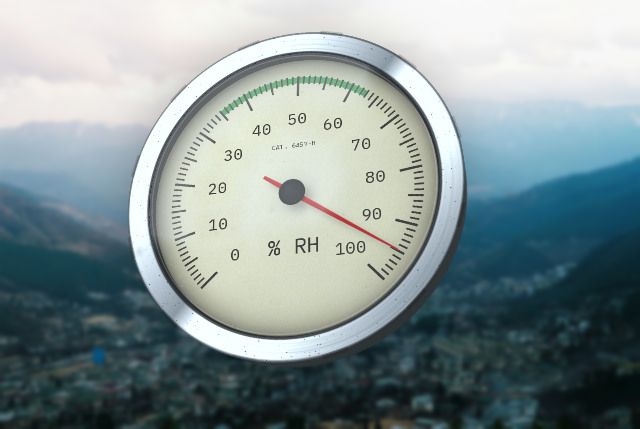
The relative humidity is {"value": 95, "unit": "%"}
